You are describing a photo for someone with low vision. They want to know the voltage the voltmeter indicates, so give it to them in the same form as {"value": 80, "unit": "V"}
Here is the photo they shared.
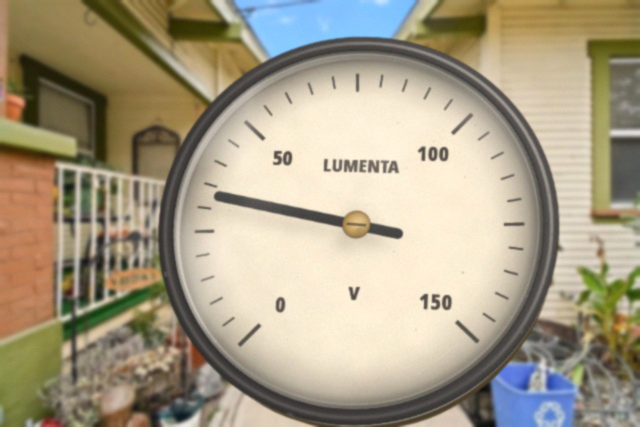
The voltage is {"value": 32.5, "unit": "V"}
